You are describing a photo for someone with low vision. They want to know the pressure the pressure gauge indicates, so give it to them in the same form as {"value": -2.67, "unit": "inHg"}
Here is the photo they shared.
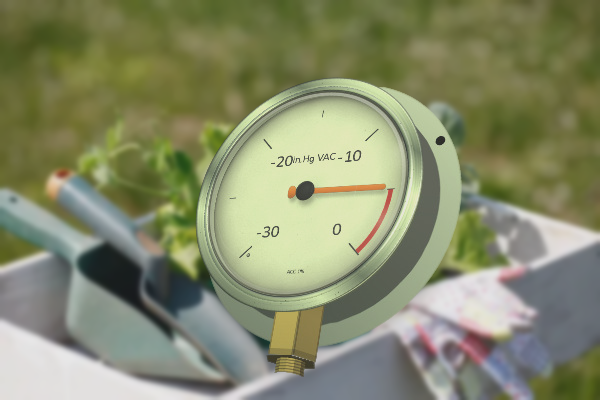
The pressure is {"value": -5, "unit": "inHg"}
